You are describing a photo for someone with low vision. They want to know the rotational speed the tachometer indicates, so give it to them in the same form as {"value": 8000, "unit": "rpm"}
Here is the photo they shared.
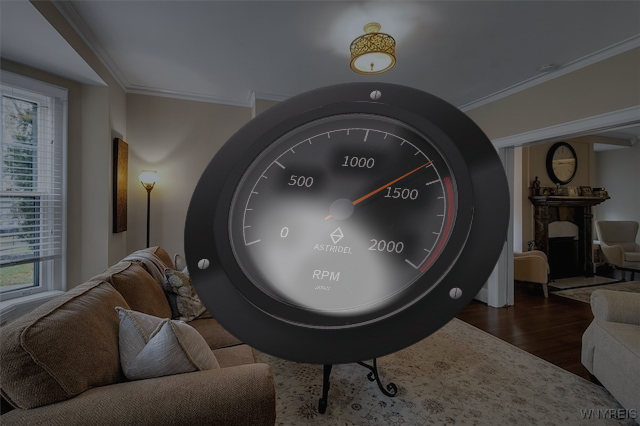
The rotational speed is {"value": 1400, "unit": "rpm"}
